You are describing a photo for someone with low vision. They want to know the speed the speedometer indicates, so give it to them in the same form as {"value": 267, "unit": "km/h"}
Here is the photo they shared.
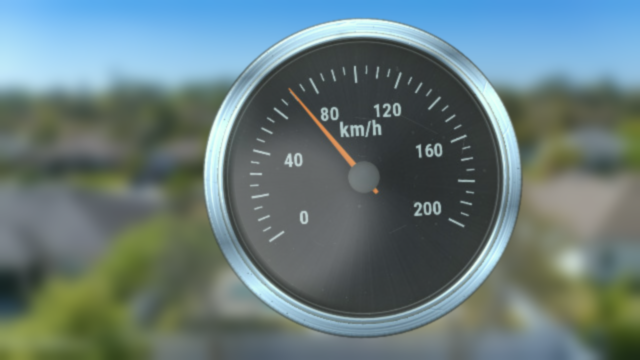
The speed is {"value": 70, "unit": "km/h"}
